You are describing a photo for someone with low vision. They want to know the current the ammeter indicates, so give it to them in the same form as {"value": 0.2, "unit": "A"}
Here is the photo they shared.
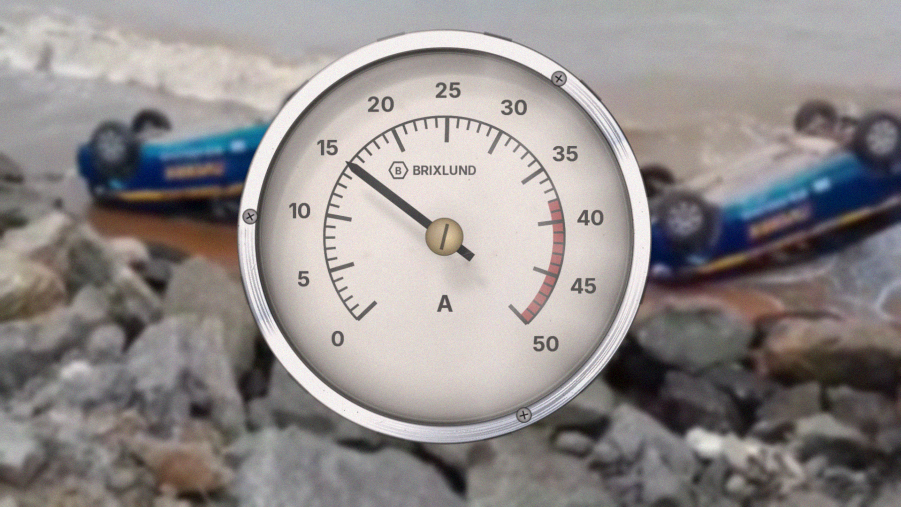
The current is {"value": 15, "unit": "A"}
